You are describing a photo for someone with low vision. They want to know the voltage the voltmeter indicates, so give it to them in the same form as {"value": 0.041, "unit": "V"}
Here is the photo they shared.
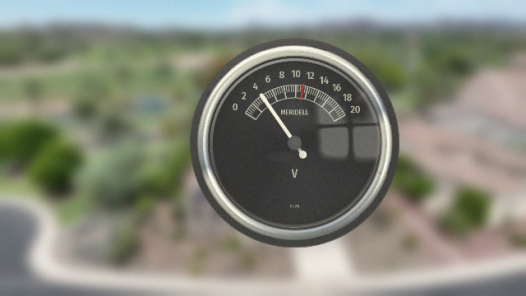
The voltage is {"value": 4, "unit": "V"}
